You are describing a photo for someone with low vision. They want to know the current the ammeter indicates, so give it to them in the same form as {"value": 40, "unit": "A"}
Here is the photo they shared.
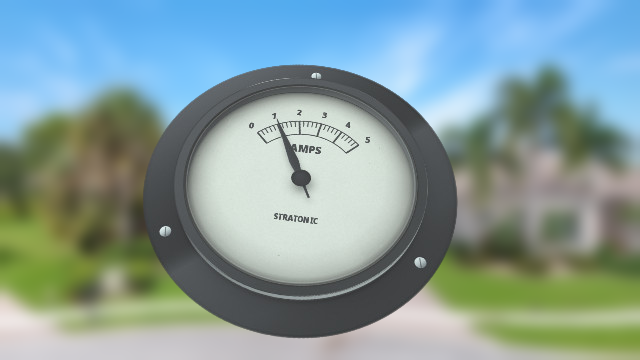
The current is {"value": 1, "unit": "A"}
